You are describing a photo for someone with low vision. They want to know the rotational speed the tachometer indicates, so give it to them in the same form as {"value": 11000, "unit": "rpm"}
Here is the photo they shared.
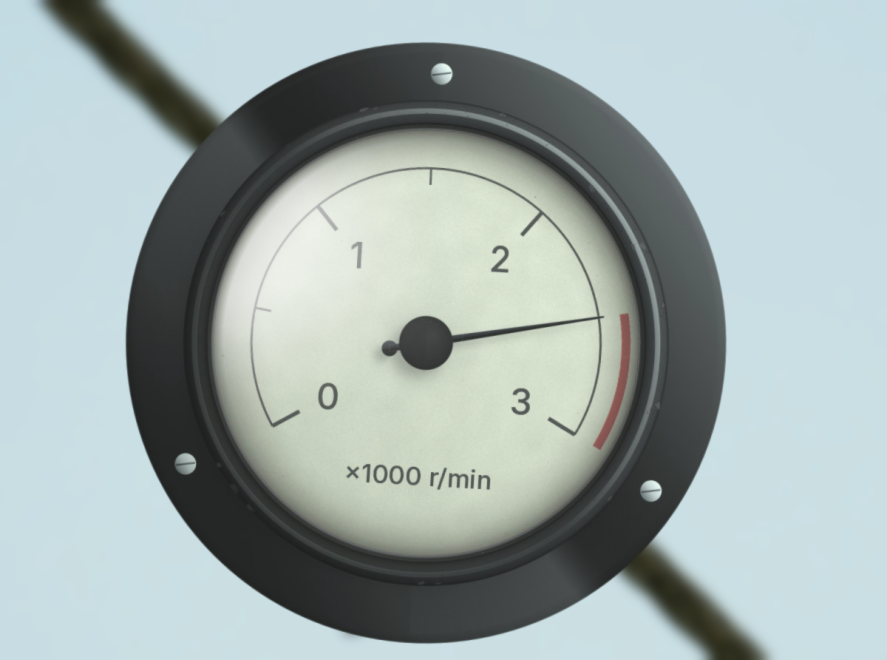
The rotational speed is {"value": 2500, "unit": "rpm"}
